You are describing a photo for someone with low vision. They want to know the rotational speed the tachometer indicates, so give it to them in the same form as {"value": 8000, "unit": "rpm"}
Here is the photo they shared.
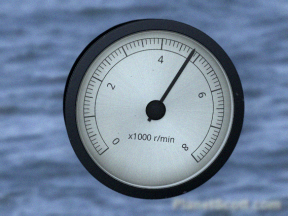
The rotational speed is {"value": 4800, "unit": "rpm"}
